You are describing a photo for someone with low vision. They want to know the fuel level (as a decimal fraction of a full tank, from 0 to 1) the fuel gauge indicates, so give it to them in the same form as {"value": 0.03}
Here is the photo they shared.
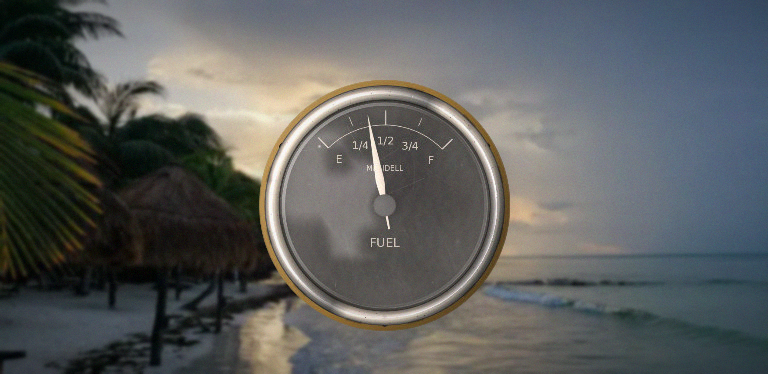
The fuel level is {"value": 0.375}
